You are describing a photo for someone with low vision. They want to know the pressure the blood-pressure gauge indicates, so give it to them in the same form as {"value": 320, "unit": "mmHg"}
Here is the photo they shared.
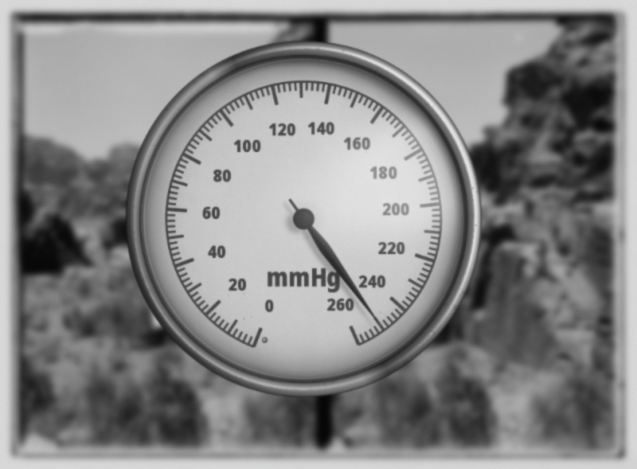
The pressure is {"value": 250, "unit": "mmHg"}
